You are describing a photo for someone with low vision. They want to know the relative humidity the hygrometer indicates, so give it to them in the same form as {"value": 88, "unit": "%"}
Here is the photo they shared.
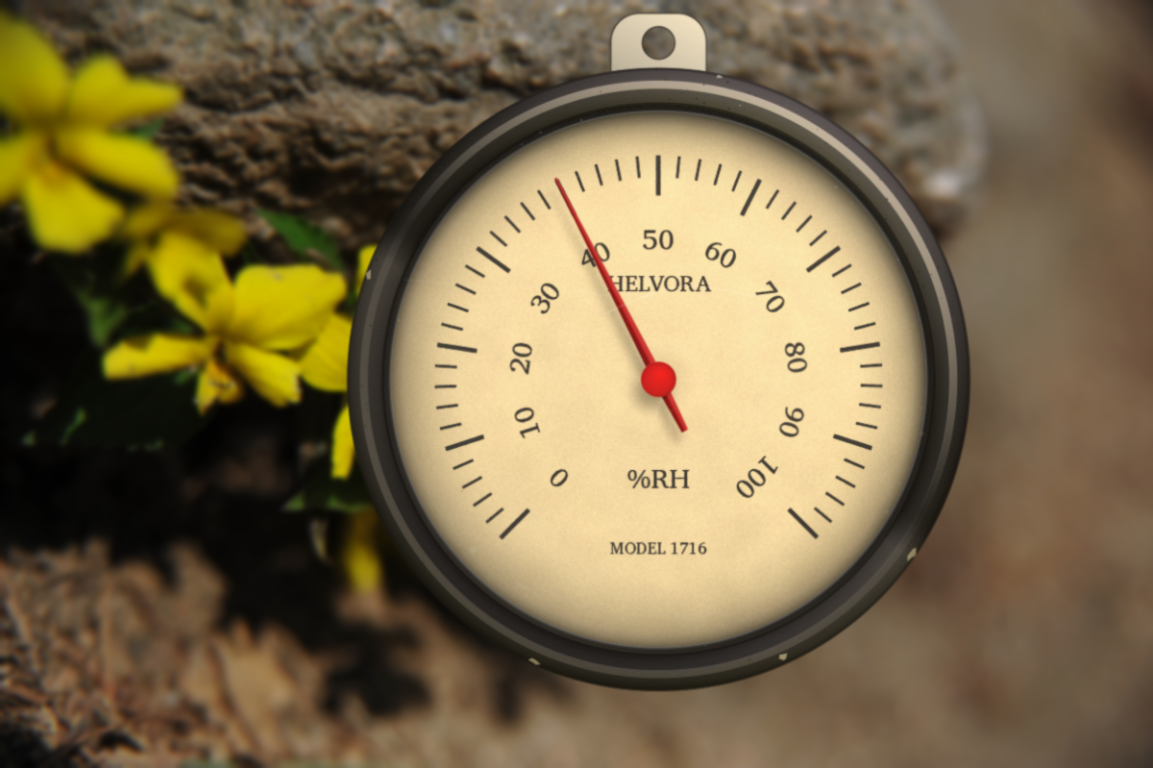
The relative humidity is {"value": 40, "unit": "%"}
